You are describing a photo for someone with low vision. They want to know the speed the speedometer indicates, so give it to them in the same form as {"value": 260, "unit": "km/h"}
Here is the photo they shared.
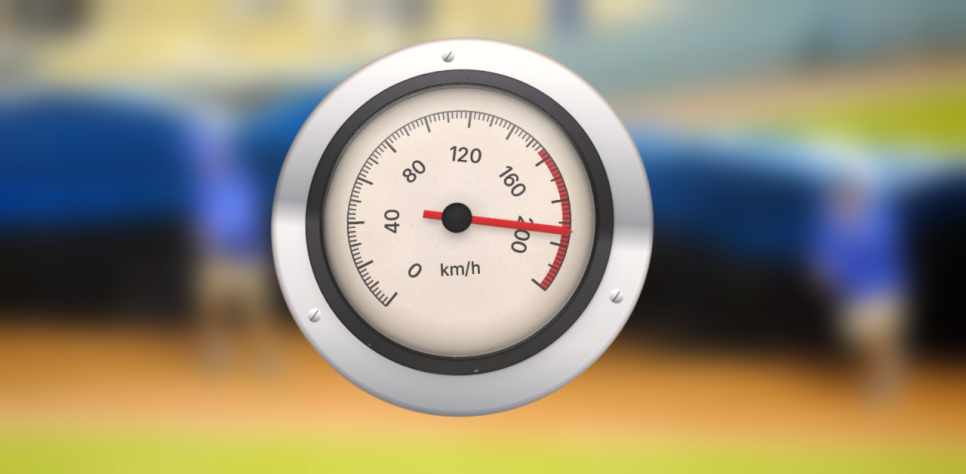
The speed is {"value": 194, "unit": "km/h"}
